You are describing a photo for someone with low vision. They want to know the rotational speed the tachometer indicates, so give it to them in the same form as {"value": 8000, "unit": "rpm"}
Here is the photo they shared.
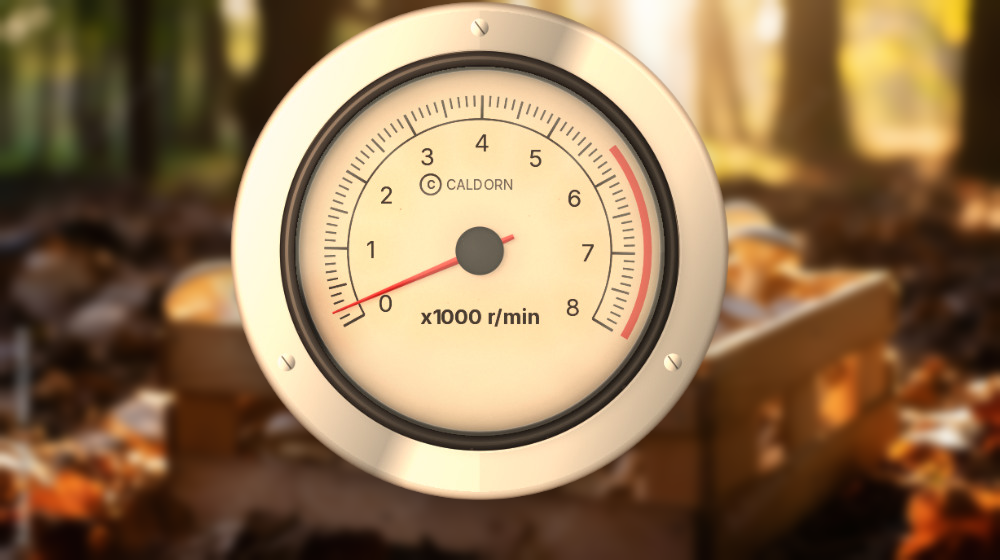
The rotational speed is {"value": 200, "unit": "rpm"}
